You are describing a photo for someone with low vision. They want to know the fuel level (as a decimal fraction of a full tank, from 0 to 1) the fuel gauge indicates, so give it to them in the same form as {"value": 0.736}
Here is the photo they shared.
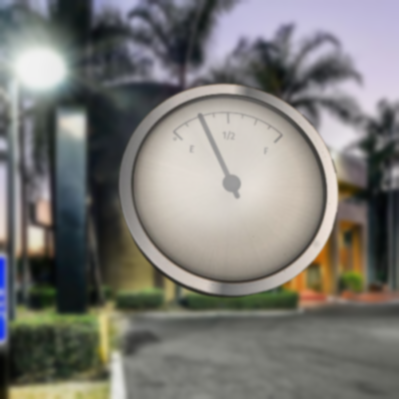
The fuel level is {"value": 0.25}
